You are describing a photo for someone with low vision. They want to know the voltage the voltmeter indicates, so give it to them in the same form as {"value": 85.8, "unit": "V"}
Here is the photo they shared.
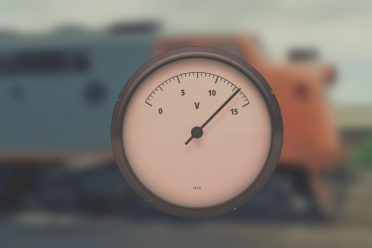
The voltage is {"value": 13, "unit": "V"}
